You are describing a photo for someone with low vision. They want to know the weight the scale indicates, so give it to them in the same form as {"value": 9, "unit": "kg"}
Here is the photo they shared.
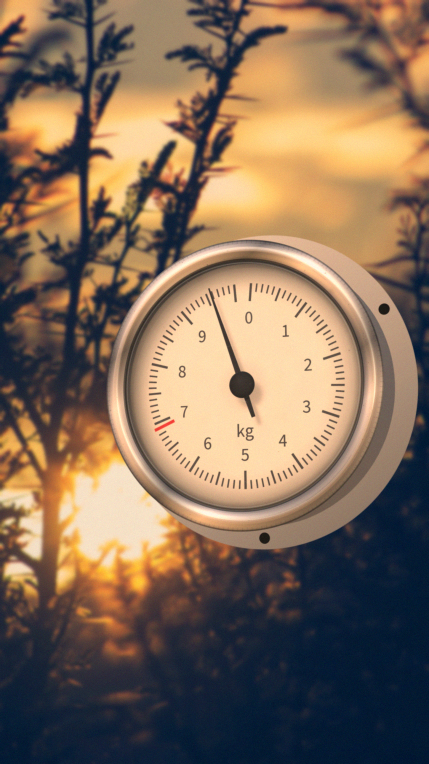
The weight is {"value": 9.6, "unit": "kg"}
